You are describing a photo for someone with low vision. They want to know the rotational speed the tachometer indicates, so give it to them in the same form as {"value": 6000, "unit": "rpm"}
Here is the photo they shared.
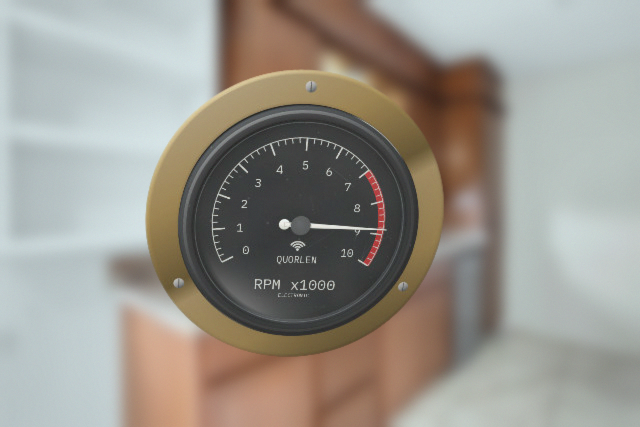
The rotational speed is {"value": 8800, "unit": "rpm"}
